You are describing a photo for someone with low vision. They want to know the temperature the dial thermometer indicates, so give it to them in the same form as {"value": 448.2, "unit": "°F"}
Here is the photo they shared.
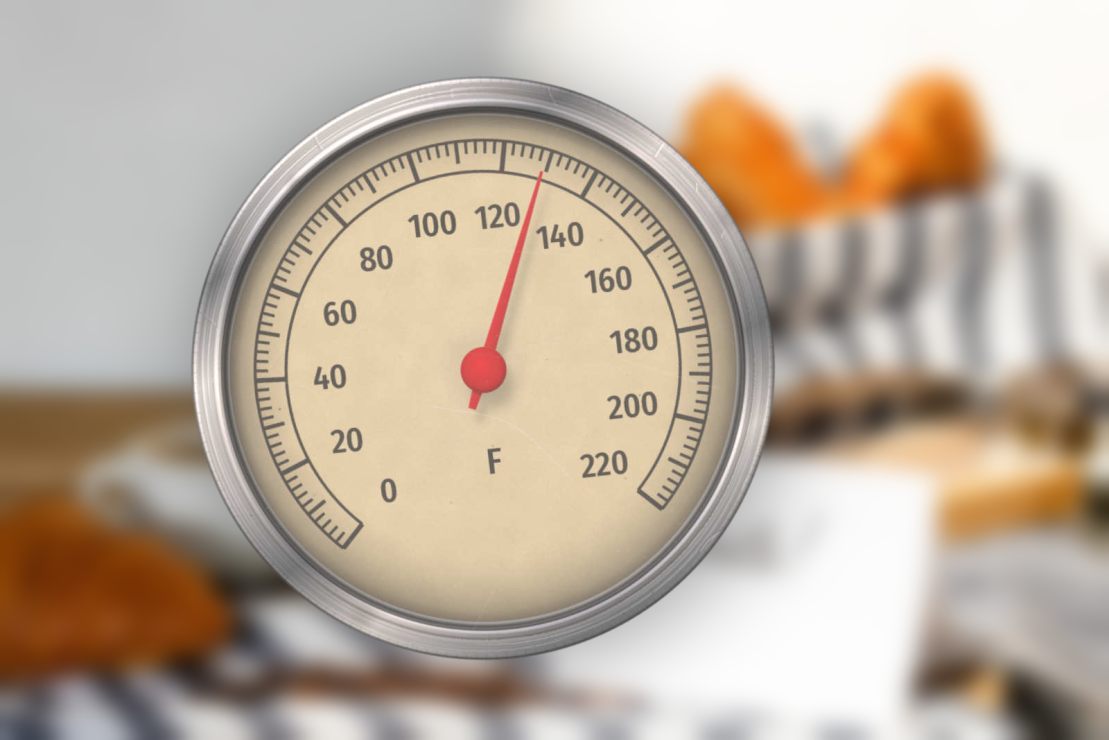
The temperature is {"value": 129, "unit": "°F"}
